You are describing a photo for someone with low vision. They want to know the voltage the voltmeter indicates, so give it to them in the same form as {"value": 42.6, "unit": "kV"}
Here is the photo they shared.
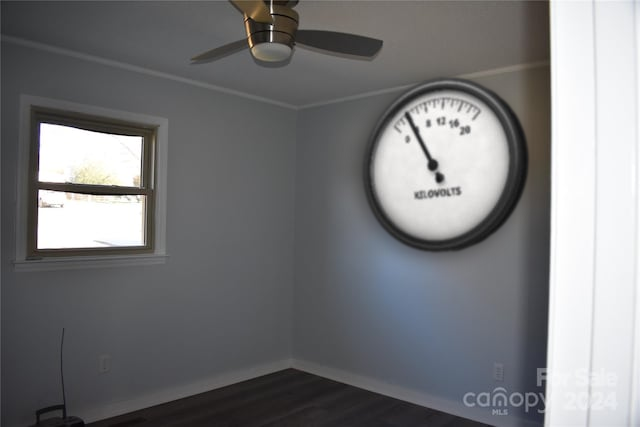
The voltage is {"value": 4, "unit": "kV"}
